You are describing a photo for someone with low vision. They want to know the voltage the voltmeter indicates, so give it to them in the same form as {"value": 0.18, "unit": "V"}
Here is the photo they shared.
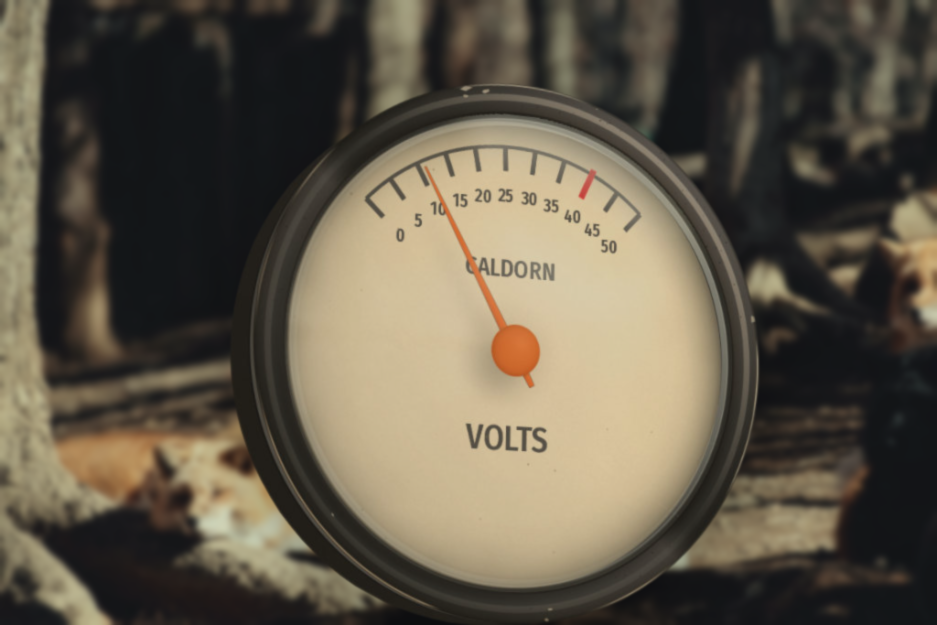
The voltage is {"value": 10, "unit": "V"}
